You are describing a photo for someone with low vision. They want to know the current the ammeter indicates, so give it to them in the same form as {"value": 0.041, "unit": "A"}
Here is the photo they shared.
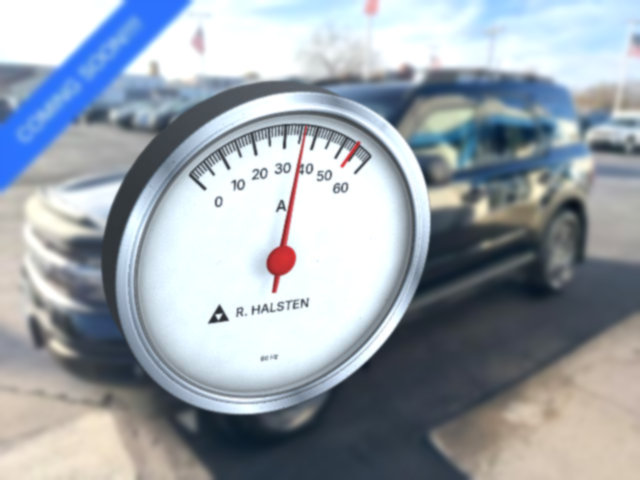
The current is {"value": 35, "unit": "A"}
